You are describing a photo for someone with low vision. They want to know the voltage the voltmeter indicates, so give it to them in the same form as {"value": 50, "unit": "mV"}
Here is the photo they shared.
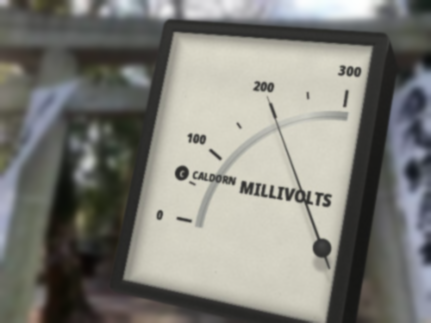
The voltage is {"value": 200, "unit": "mV"}
